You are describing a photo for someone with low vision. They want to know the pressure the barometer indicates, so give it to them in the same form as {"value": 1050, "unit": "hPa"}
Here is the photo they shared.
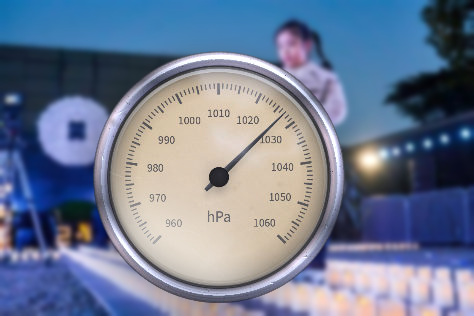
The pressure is {"value": 1027, "unit": "hPa"}
